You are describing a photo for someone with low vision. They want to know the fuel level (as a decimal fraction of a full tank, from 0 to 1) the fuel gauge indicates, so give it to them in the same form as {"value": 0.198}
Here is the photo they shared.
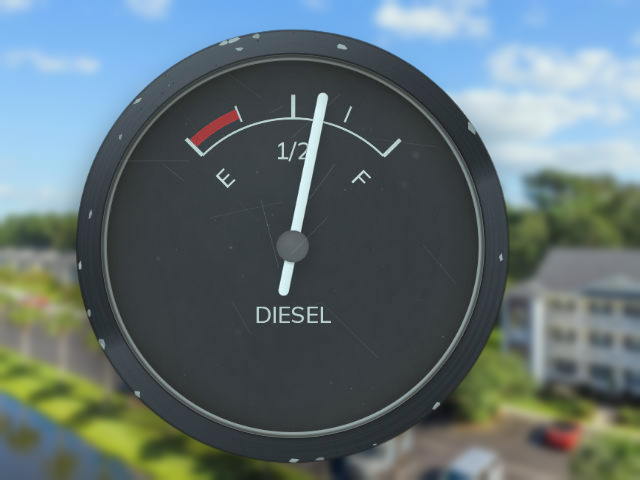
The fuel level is {"value": 0.625}
